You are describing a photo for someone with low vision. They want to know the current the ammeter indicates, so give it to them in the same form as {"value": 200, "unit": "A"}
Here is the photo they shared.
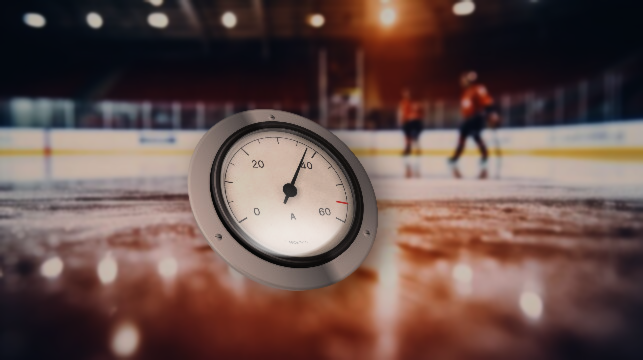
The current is {"value": 37.5, "unit": "A"}
